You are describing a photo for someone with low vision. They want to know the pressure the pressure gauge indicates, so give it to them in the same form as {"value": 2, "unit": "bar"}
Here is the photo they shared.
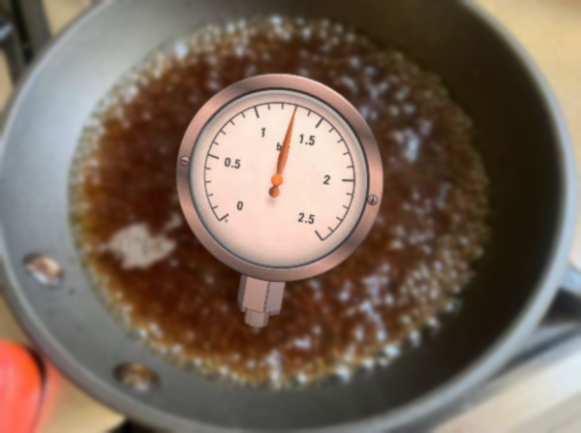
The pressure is {"value": 1.3, "unit": "bar"}
